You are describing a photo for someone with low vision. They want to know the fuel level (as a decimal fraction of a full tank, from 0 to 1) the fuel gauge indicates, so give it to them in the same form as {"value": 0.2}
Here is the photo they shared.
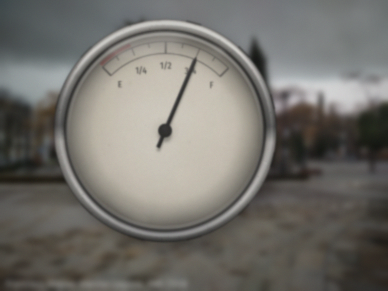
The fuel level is {"value": 0.75}
